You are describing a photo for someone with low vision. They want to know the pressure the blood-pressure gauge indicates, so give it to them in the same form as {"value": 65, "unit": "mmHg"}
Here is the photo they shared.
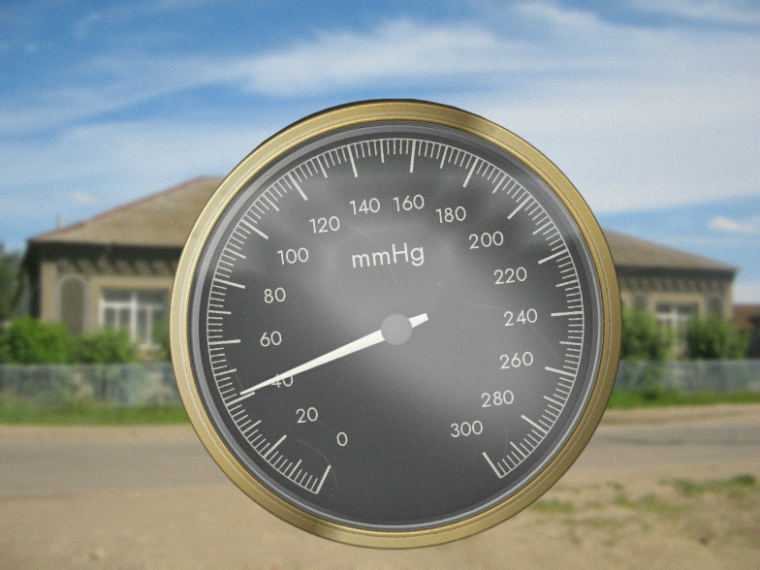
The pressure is {"value": 42, "unit": "mmHg"}
